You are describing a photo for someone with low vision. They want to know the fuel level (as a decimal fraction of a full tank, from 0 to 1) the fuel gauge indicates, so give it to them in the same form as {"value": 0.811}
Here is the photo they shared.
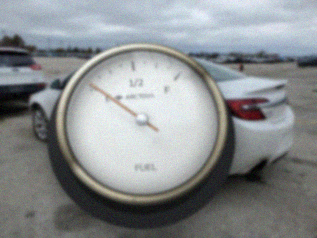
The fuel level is {"value": 0}
